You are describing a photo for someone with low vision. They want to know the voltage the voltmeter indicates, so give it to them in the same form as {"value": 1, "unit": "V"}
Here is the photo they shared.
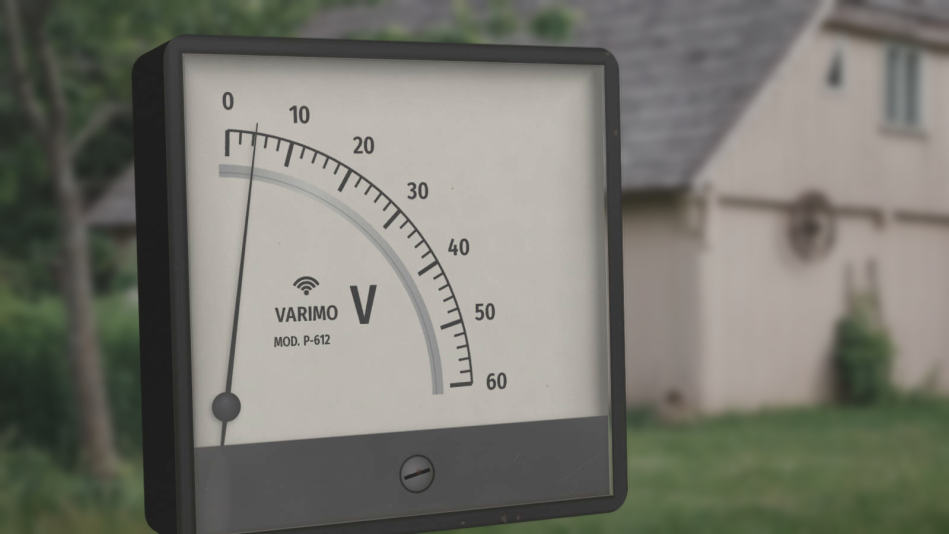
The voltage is {"value": 4, "unit": "V"}
